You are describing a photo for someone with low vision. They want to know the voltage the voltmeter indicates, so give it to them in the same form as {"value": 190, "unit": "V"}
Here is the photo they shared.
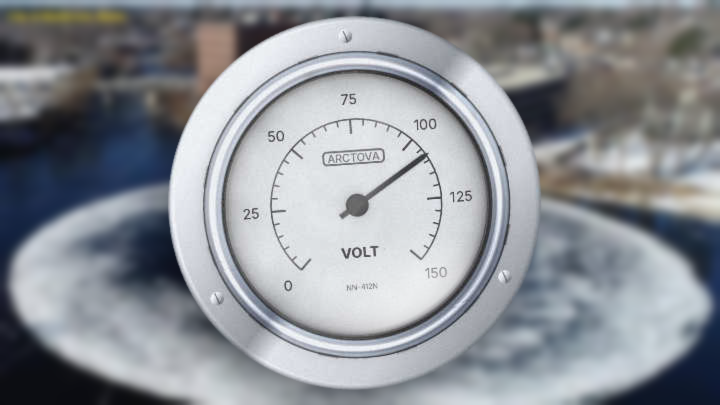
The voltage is {"value": 107.5, "unit": "V"}
